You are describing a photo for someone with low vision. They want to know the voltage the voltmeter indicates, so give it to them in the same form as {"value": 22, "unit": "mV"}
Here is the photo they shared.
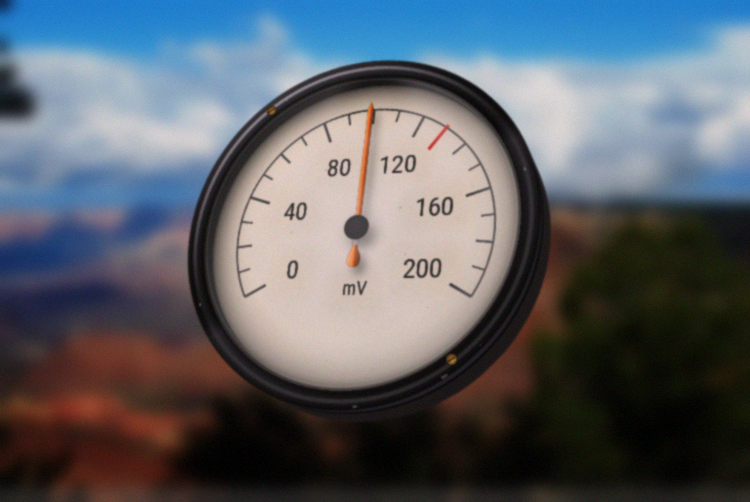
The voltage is {"value": 100, "unit": "mV"}
